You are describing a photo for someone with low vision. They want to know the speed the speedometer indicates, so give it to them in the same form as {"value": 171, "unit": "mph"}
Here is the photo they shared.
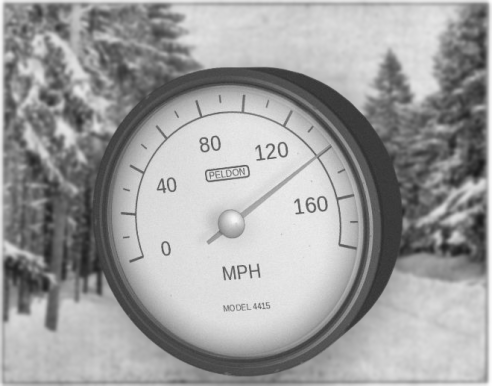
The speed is {"value": 140, "unit": "mph"}
